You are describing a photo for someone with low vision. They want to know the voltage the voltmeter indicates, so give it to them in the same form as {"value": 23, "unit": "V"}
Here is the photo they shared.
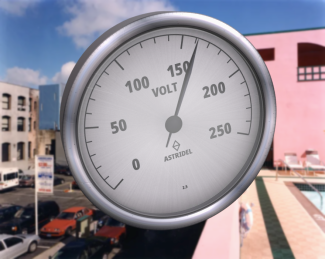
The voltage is {"value": 160, "unit": "V"}
